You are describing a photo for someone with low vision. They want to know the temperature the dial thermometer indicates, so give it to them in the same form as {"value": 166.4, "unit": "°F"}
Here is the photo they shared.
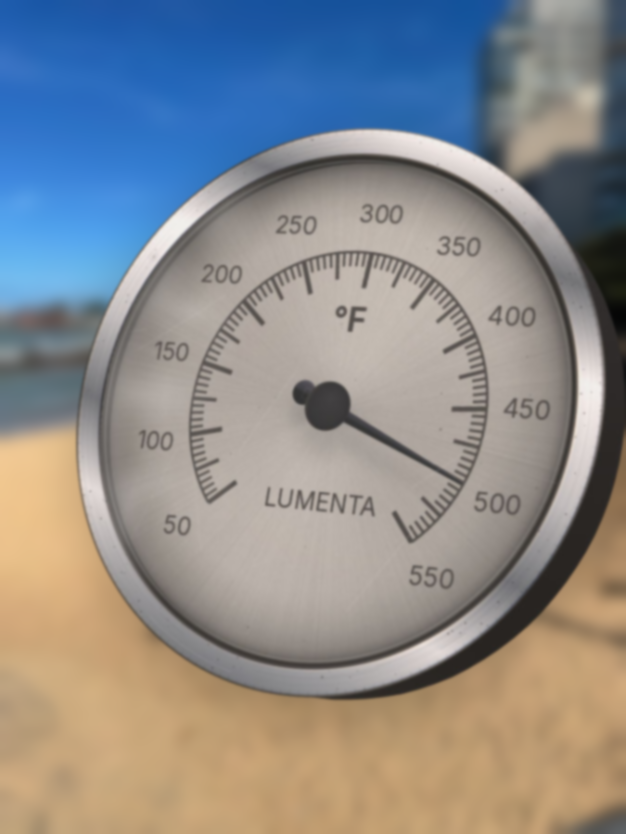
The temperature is {"value": 500, "unit": "°F"}
